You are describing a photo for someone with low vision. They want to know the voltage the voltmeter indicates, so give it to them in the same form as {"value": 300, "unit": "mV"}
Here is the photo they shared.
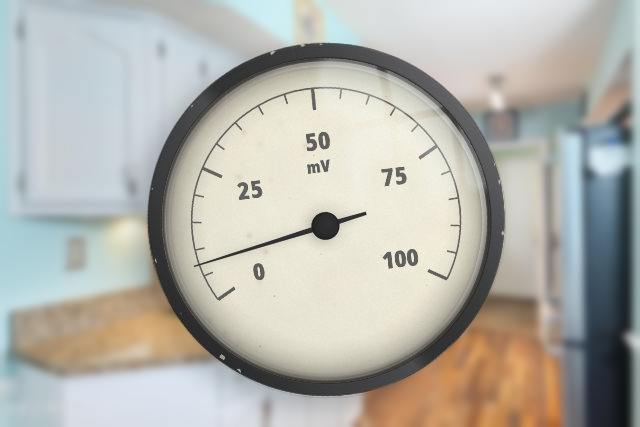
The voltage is {"value": 7.5, "unit": "mV"}
